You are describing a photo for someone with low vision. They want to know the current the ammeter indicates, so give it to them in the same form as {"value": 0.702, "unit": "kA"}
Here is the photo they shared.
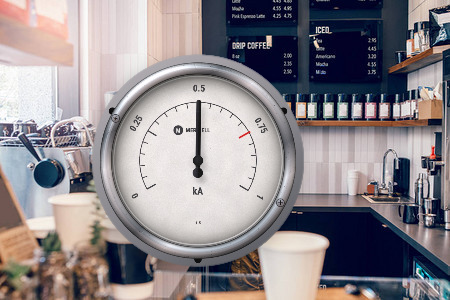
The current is {"value": 0.5, "unit": "kA"}
